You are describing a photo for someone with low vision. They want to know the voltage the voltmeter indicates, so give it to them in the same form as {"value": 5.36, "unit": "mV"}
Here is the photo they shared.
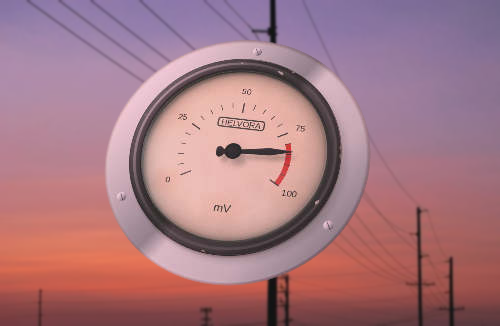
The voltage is {"value": 85, "unit": "mV"}
